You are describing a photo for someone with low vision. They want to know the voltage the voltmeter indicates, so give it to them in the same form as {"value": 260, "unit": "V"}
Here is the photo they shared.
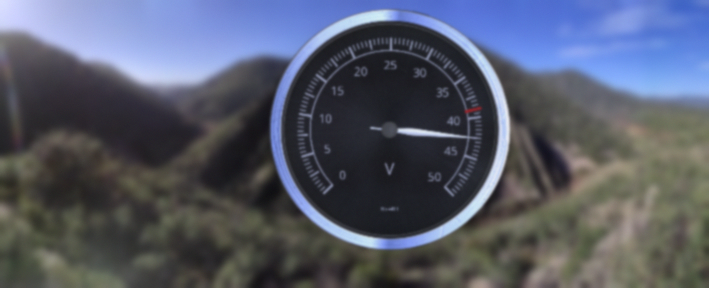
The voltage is {"value": 42.5, "unit": "V"}
